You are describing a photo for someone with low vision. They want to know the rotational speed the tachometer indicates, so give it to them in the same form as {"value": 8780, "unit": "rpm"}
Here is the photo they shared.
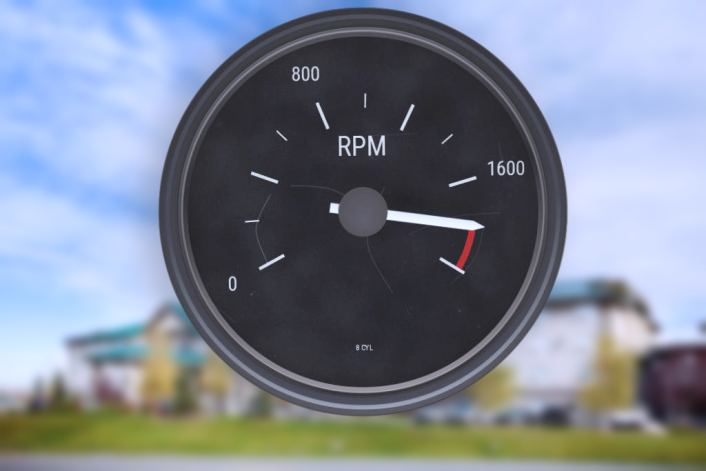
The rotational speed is {"value": 1800, "unit": "rpm"}
